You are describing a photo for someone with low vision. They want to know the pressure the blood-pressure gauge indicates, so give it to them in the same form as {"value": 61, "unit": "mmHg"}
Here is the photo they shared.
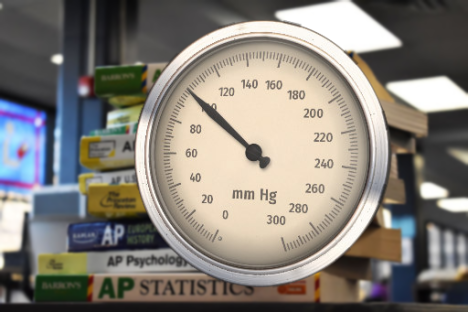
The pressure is {"value": 100, "unit": "mmHg"}
